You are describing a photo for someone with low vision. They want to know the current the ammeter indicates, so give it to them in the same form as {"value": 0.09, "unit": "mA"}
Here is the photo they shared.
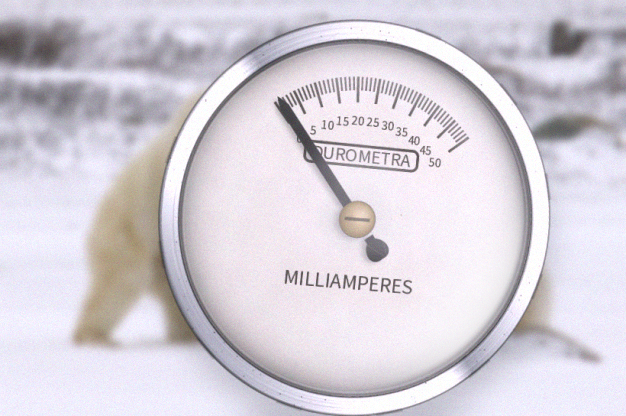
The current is {"value": 1, "unit": "mA"}
